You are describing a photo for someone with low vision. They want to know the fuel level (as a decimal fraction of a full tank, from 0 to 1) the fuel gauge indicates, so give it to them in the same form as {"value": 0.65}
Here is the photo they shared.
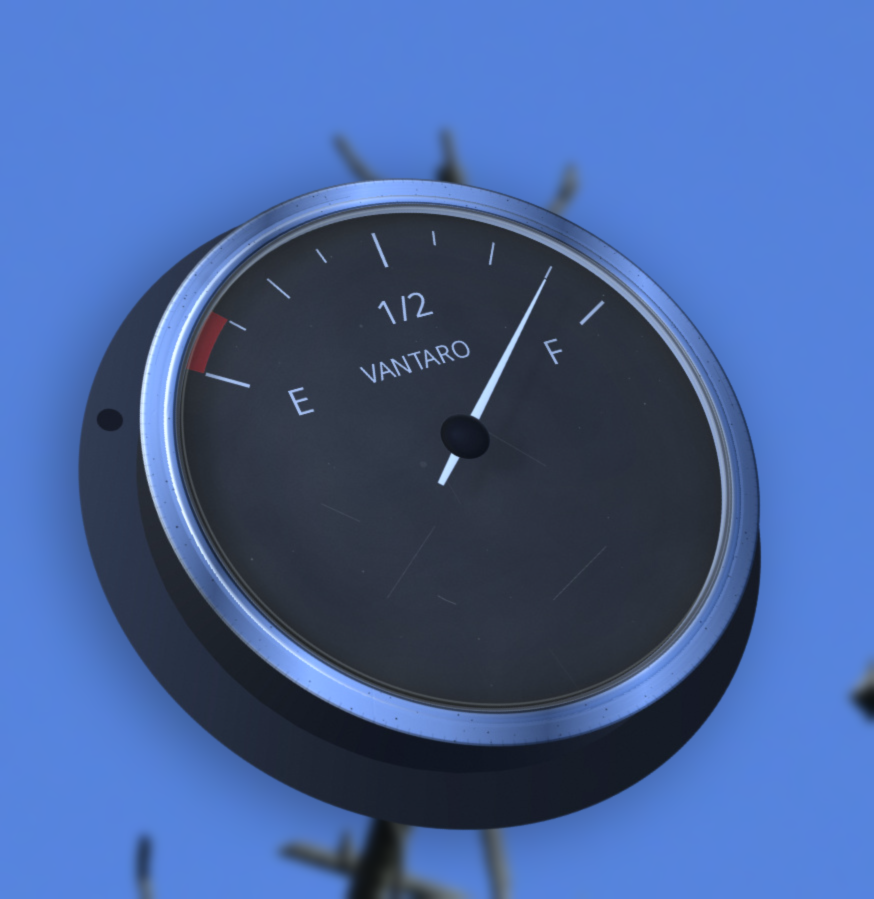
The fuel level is {"value": 0.875}
